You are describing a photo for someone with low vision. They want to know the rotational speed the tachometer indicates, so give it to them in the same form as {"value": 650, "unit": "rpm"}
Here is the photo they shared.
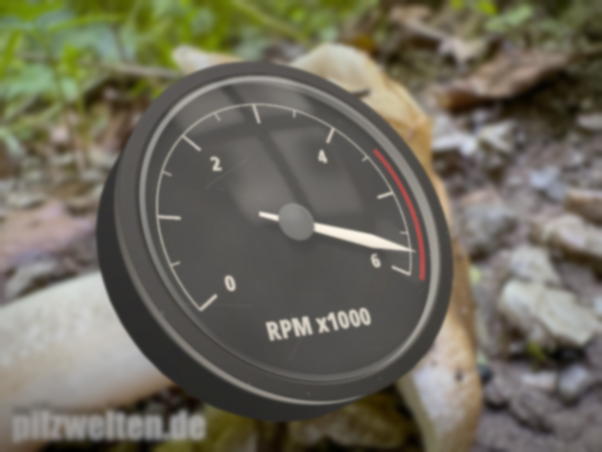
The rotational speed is {"value": 5750, "unit": "rpm"}
